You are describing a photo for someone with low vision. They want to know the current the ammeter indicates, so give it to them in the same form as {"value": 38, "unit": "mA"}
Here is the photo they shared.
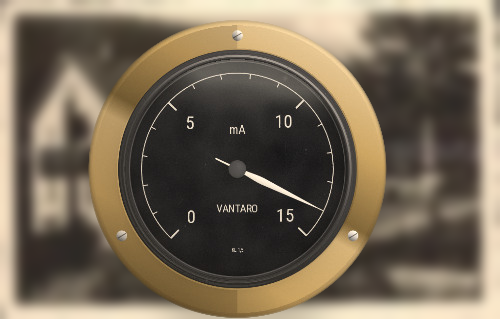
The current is {"value": 14, "unit": "mA"}
